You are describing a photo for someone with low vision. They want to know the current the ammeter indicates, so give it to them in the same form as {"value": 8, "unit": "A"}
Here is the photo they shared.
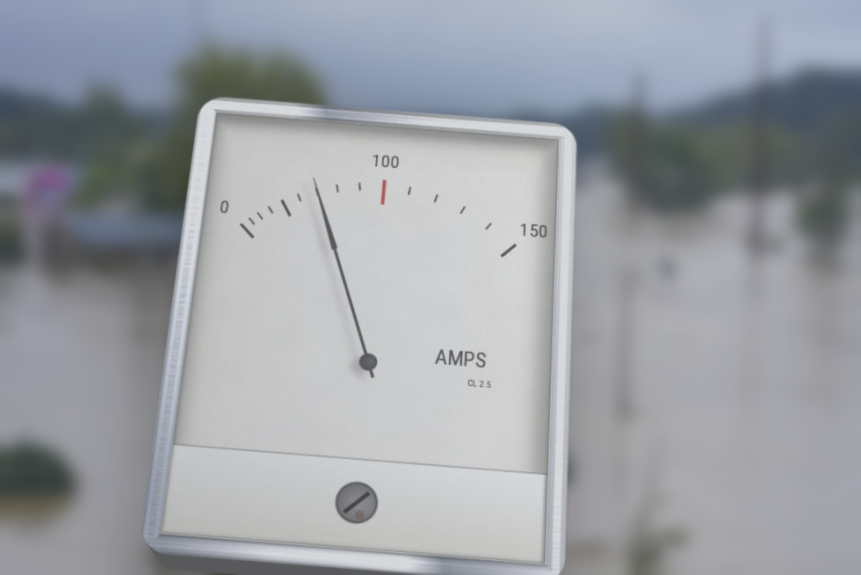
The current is {"value": 70, "unit": "A"}
